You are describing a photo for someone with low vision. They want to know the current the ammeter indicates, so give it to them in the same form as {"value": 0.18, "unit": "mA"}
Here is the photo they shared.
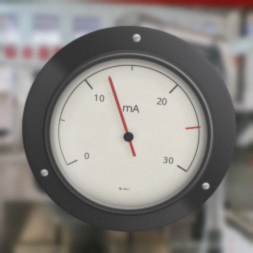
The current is {"value": 12.5, "unit": "mA"}
